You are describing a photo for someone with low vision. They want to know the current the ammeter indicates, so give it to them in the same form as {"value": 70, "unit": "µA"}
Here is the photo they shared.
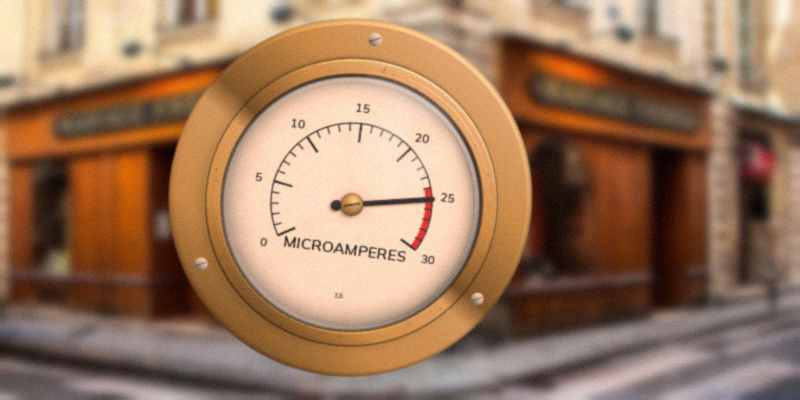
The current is {"value": 25, "unit": "µA"}
